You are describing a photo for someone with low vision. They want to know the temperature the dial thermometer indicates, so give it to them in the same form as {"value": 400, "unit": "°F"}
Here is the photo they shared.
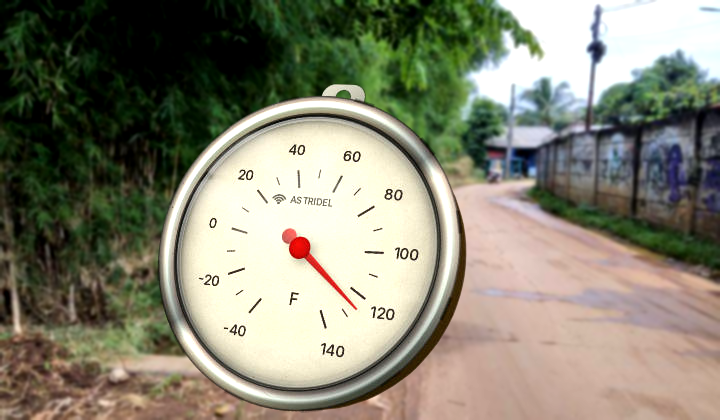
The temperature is {"value": 125, "unit": "°F"}
